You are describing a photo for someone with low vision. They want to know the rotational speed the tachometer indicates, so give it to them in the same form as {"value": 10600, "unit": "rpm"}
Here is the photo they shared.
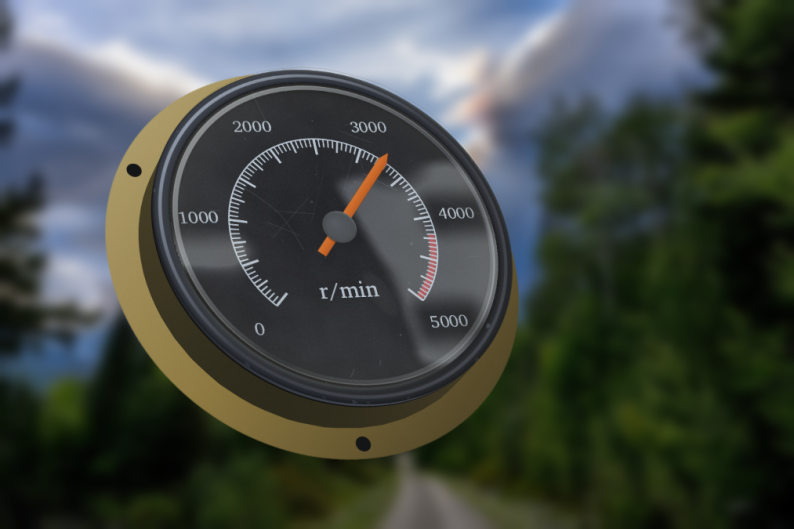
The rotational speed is {"value": 3250, "unit": "rpm"}
